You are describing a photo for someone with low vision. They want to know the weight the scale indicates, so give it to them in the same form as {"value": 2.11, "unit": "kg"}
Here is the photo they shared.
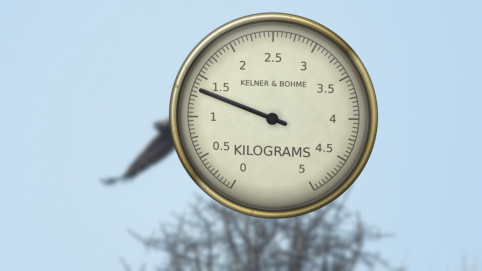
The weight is {"value": 1.35, "unit": "kg"}
